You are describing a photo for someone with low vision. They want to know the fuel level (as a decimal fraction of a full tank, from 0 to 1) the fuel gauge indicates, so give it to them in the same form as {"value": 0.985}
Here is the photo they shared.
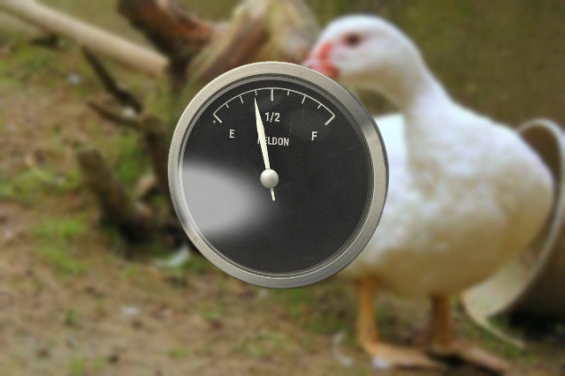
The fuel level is {"value": 0.375}
